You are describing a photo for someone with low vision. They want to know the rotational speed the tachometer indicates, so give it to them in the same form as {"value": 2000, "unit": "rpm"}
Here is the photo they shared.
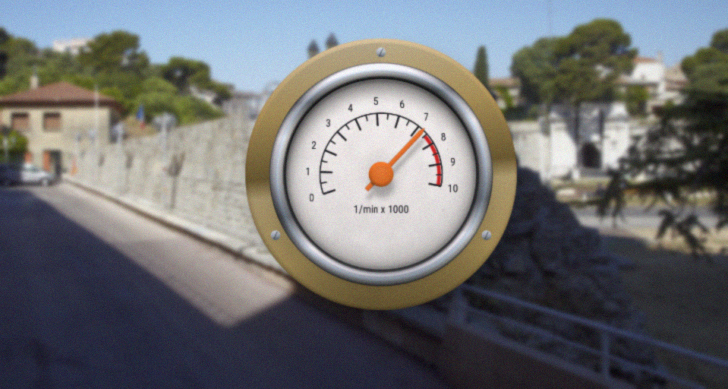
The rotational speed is {"value": 7250, "unit": "rpm"}
